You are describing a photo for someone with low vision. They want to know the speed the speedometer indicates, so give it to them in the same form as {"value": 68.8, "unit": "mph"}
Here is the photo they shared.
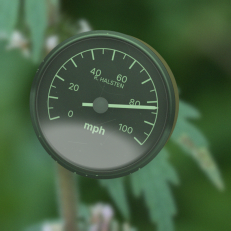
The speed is {"value": 82.5, "unit": "mph"}
